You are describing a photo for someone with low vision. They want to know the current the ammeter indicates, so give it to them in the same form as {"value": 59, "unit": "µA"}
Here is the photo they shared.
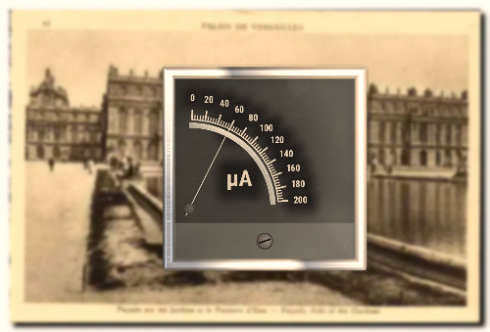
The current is {"value": 60, "unit": "µA"}
